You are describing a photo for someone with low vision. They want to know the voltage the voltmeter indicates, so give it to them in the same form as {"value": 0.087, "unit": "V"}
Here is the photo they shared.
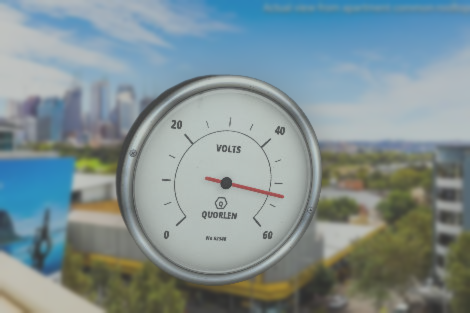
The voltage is {"value": 52.5, "unit": "V"}
